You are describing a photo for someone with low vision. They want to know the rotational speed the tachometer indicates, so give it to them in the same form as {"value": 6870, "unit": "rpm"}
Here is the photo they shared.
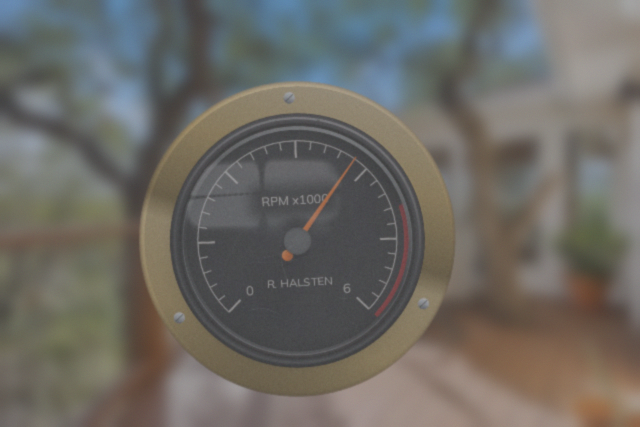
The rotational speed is {"value": 3800, "unit": "rpm"}
